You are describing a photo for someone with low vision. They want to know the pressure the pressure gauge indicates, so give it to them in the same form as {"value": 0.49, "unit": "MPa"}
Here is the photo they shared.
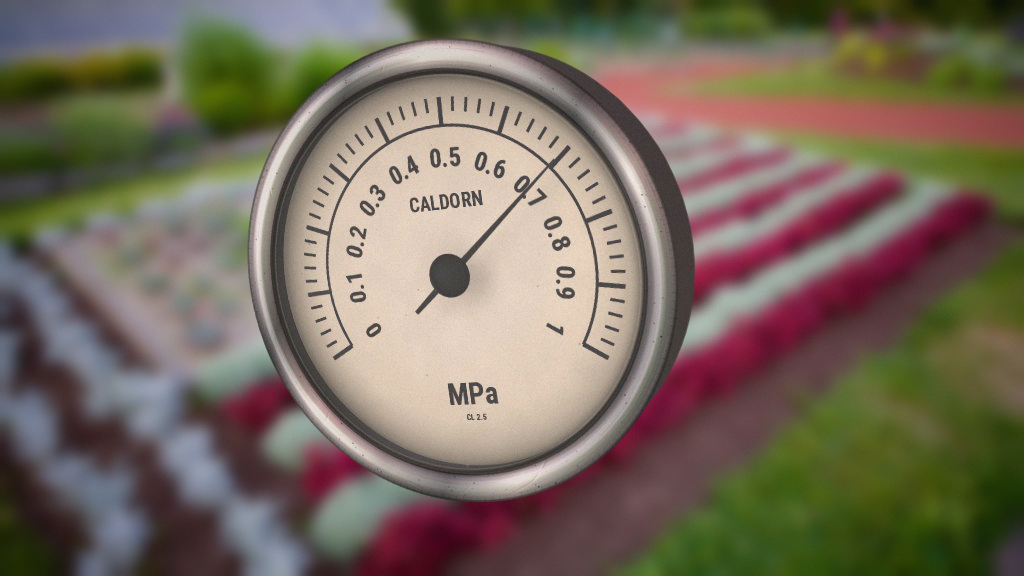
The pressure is {"value": 0.7, "unit": "MPa"}
